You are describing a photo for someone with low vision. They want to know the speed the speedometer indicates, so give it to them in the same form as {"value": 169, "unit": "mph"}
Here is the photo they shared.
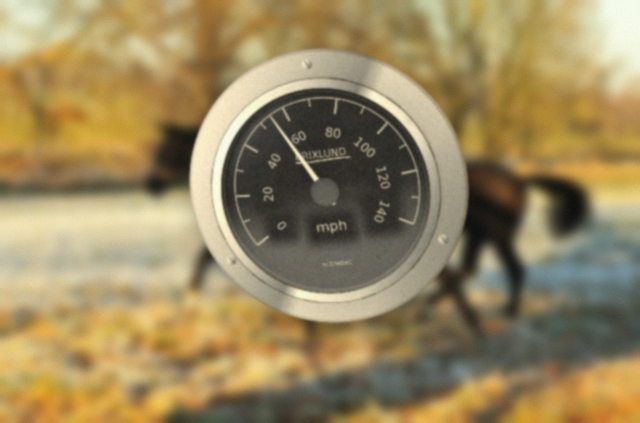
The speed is {"value": 55, "unit": "mph"}
